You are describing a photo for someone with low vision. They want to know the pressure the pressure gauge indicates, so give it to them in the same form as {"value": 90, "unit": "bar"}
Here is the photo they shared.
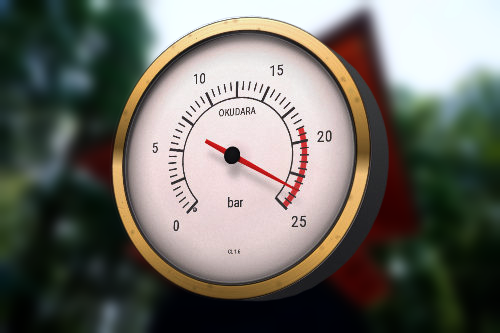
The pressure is {"value": 23.5, "unit": "bar"}
